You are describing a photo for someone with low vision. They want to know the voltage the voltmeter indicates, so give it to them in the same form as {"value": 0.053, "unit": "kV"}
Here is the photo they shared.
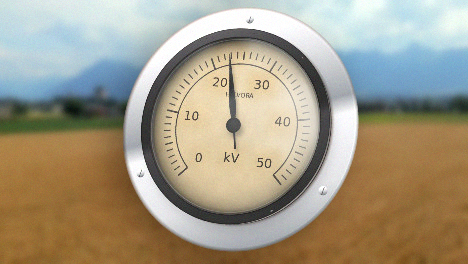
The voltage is {"value": 23, "unit": "kV"}
